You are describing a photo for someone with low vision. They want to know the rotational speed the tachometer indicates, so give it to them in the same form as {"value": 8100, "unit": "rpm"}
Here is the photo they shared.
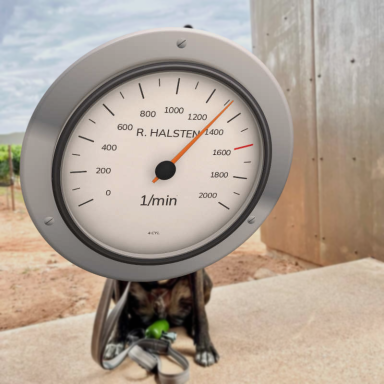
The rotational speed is {"value": 1300, "unit": "rpm"}
